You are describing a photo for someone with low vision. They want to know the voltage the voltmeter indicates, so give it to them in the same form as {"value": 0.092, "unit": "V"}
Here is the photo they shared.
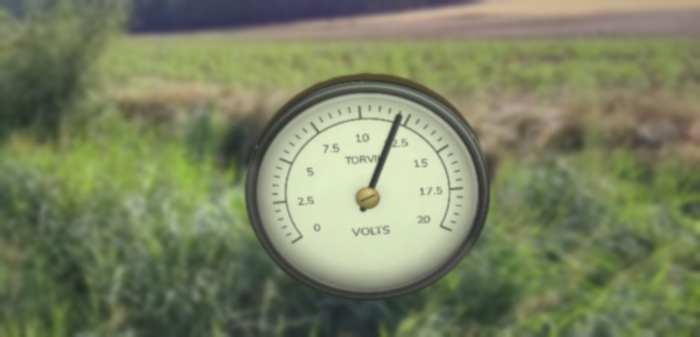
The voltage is {"value": 12, "unit": "V"}
